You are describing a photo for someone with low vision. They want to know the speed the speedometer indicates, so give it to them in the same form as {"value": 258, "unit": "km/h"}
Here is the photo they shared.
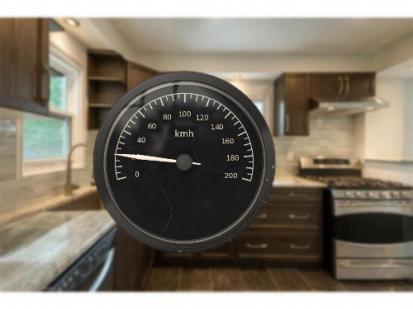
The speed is {"value": 20, "unit": "km/h"}
